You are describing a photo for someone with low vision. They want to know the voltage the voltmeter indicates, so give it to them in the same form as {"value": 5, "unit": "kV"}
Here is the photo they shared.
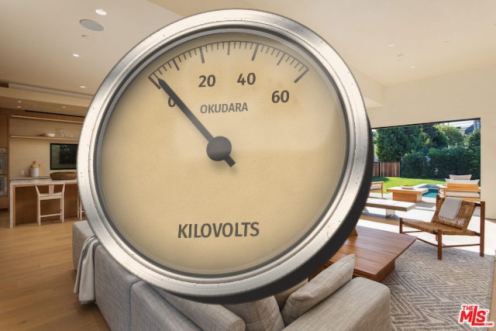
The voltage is {"value": 2, "unit": "kV"}
